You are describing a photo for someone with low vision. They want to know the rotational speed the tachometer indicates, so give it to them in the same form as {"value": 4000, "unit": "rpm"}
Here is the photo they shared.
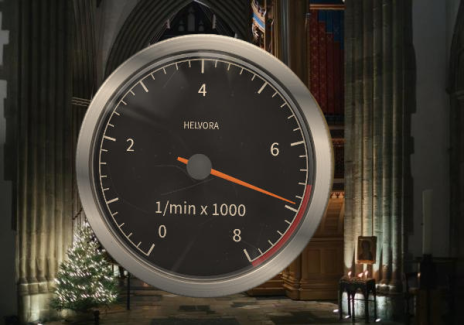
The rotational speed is {"value": 6900, "unit": "rpm"}
